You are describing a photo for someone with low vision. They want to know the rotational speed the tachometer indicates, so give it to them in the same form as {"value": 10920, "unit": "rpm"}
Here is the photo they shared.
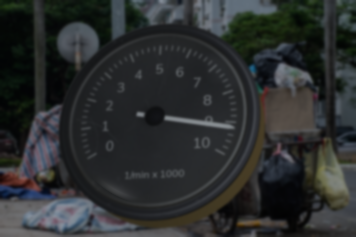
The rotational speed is {"value": 9200, "unit": "rpm"}
